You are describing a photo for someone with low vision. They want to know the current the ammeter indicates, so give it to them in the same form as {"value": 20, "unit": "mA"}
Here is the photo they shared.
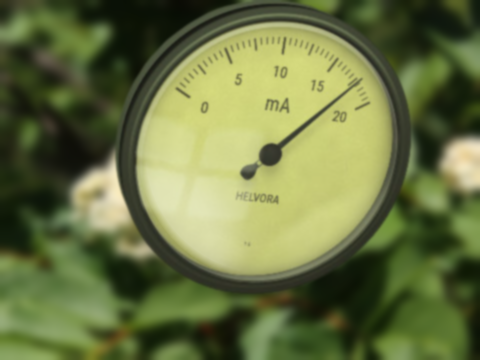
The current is {"value": 17.5, "unit": "mA"}
